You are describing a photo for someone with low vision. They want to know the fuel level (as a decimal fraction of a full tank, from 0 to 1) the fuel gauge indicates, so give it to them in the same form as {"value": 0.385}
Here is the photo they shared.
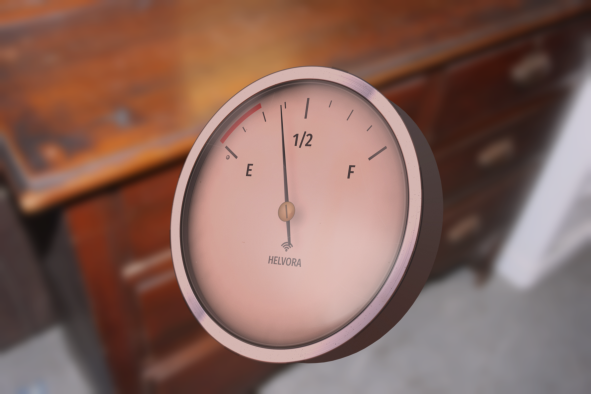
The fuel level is {"value": 0.375}
